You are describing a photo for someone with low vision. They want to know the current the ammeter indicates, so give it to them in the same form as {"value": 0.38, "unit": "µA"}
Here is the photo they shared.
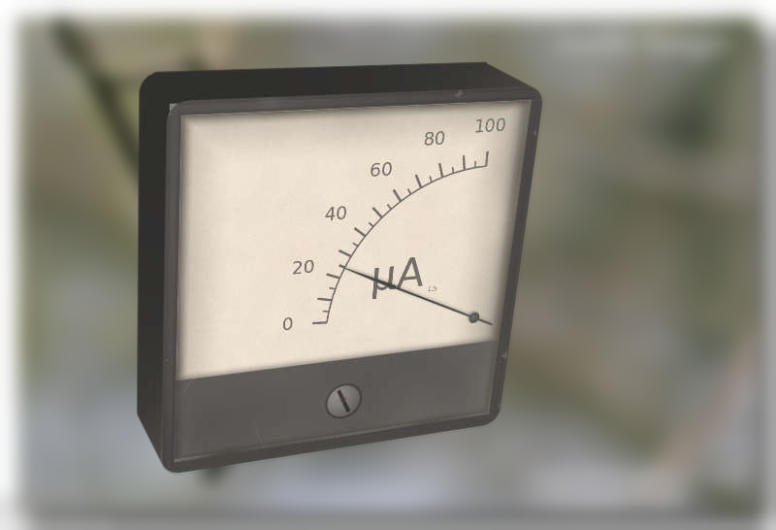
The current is {"value": 25, "unit": "µA"}
